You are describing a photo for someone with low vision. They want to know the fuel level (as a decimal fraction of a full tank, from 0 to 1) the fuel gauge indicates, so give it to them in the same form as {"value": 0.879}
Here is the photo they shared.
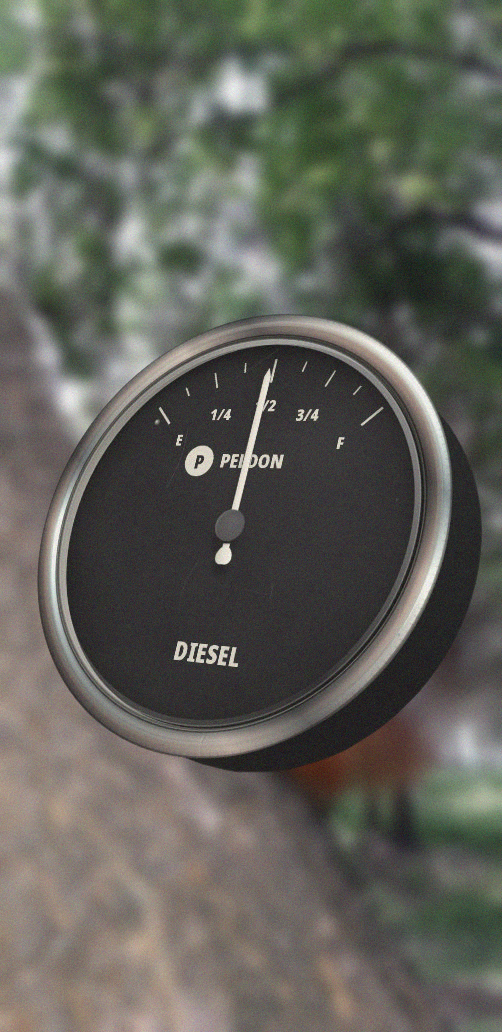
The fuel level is {"value": 0.5}
